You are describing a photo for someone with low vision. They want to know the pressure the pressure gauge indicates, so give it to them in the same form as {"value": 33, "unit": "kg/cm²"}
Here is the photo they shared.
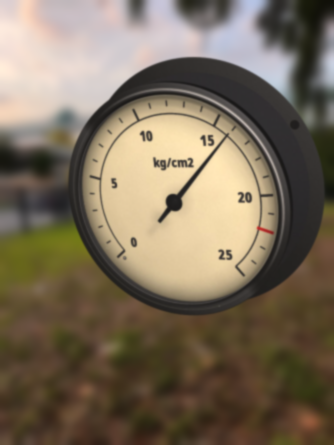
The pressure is {"value": 16, "unit": "kg/cm²"}
